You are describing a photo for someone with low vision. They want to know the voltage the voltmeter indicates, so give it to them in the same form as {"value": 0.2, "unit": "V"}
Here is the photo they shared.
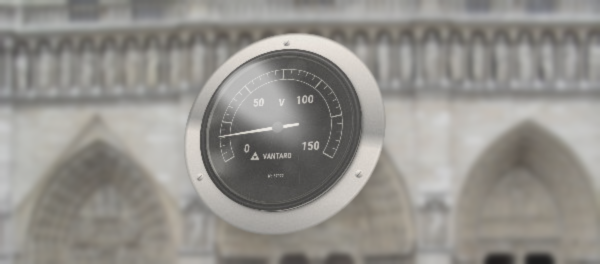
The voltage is {"value": 15, "unit": "V"}
